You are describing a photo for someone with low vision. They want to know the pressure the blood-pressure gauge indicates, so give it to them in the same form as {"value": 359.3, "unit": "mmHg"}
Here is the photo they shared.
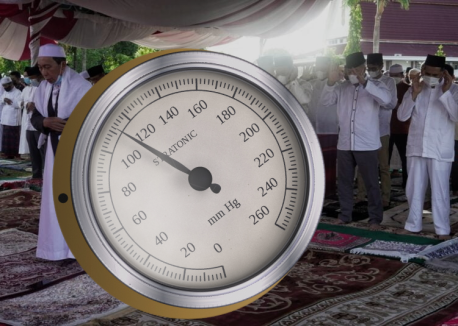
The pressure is {"value": 112, "unit": "mmHg"}
